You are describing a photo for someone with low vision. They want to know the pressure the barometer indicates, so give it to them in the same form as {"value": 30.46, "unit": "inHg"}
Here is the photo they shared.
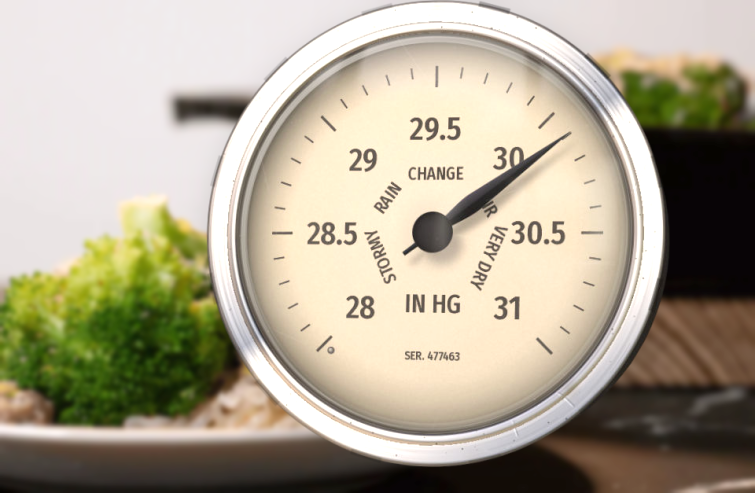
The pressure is {"value": 30.1, "unit": "inHg"}
